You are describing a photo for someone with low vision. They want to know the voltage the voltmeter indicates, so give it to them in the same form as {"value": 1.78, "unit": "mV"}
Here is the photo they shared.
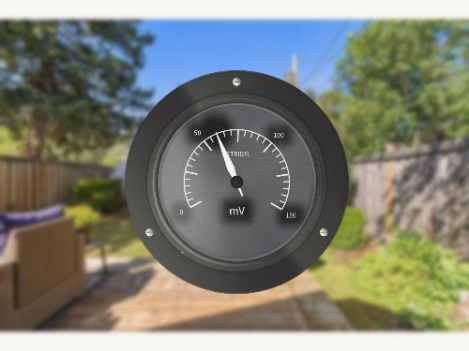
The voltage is {"value": 60, "unit": "mV"}
